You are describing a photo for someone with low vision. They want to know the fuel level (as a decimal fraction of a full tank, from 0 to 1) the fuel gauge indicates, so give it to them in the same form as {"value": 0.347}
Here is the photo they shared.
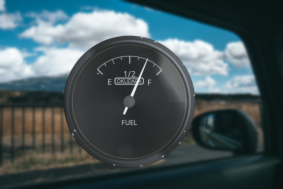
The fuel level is {"value": 0.75}
